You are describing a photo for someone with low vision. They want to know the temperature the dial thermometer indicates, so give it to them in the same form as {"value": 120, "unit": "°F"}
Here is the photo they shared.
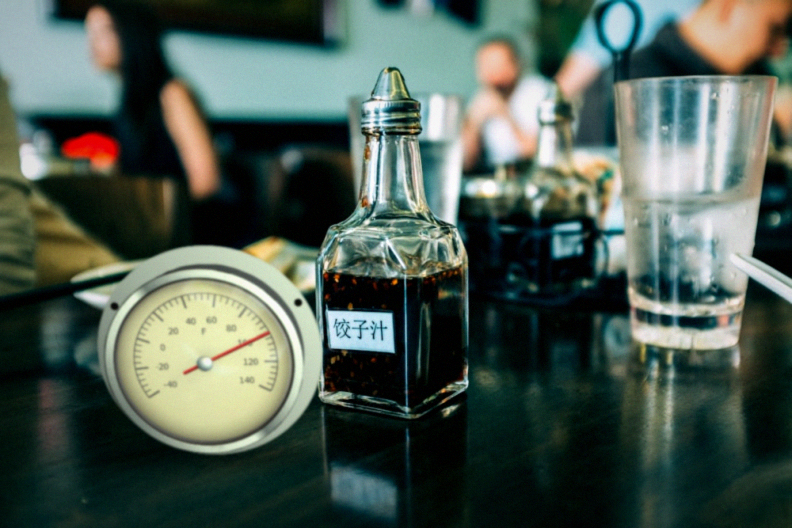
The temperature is {"value": 100, "unit": "°F"}
